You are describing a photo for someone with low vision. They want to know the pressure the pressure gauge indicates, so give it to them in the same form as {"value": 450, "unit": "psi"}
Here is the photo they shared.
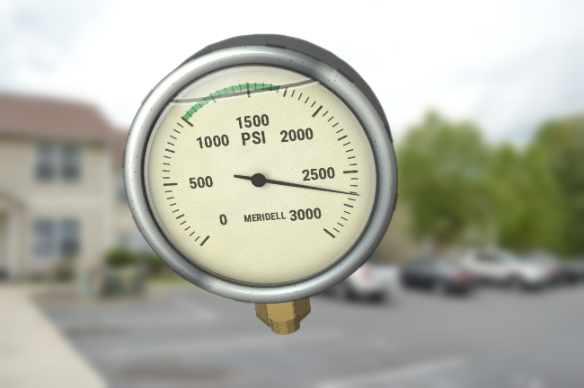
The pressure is {"value": 2650, "unit": "psi"}
